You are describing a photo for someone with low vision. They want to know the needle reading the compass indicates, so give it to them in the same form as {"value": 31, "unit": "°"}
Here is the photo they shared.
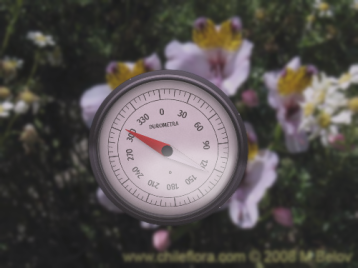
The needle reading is {"value": 305, "unit": "°"}
